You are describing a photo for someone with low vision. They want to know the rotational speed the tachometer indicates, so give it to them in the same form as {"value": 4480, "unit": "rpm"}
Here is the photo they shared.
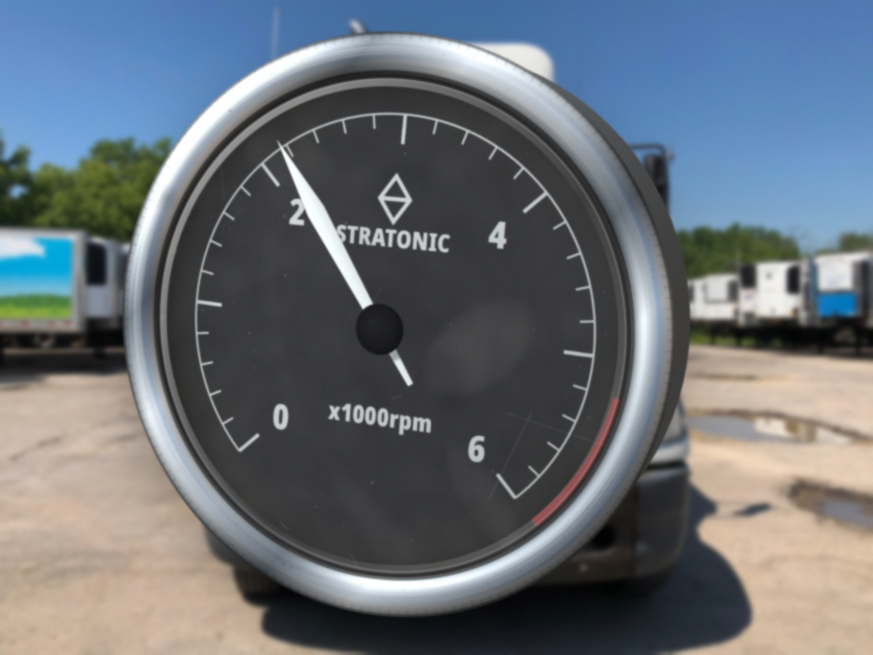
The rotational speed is {"value": 2200, "unit": "rpm"}
